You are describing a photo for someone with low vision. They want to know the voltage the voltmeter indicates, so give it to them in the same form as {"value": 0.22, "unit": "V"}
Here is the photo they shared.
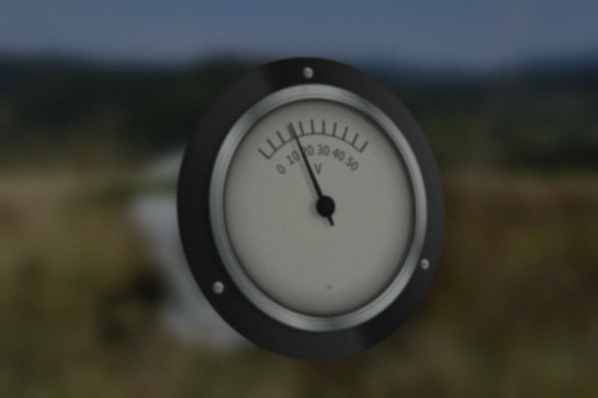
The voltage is {"value": 15, "unit": "V"}
